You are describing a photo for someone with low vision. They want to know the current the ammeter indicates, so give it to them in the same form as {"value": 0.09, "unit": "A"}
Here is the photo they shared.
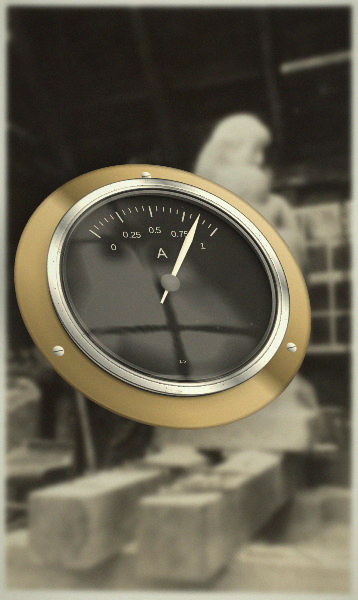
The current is {"value": 0.85, "unit": "A"}
